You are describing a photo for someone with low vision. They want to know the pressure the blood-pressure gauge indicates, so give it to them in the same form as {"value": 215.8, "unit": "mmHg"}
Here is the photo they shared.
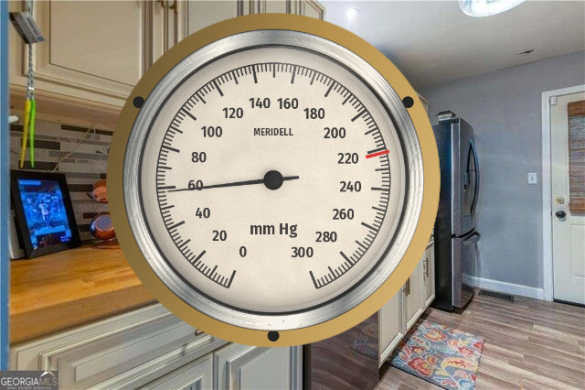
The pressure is {"value": 58, "unit": "mmHg"}
